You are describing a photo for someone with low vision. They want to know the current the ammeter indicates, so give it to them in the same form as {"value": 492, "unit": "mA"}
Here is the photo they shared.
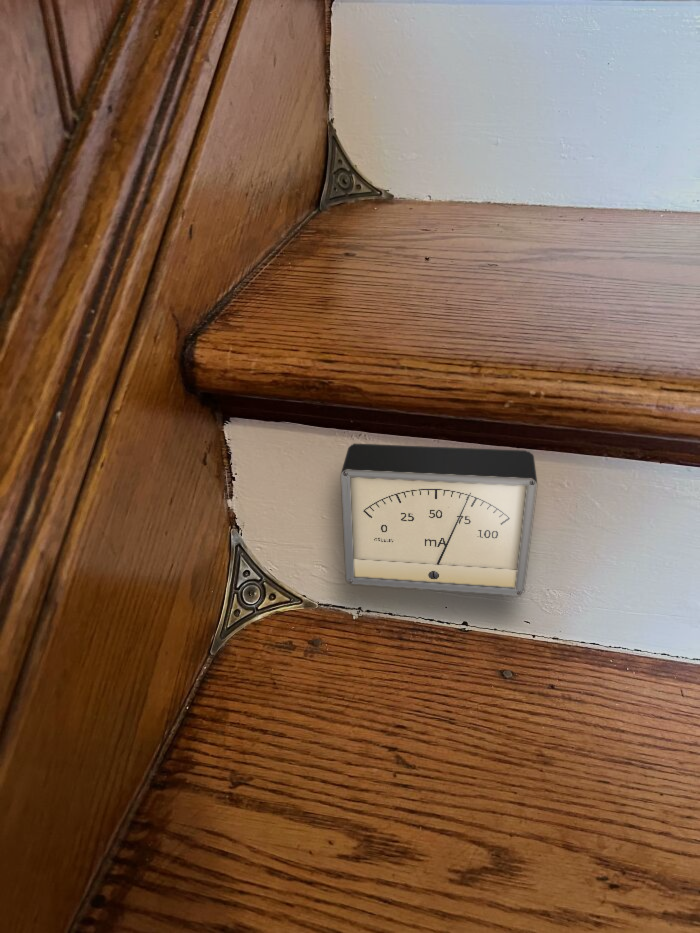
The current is {"value": 70, "unit": "mA"}
